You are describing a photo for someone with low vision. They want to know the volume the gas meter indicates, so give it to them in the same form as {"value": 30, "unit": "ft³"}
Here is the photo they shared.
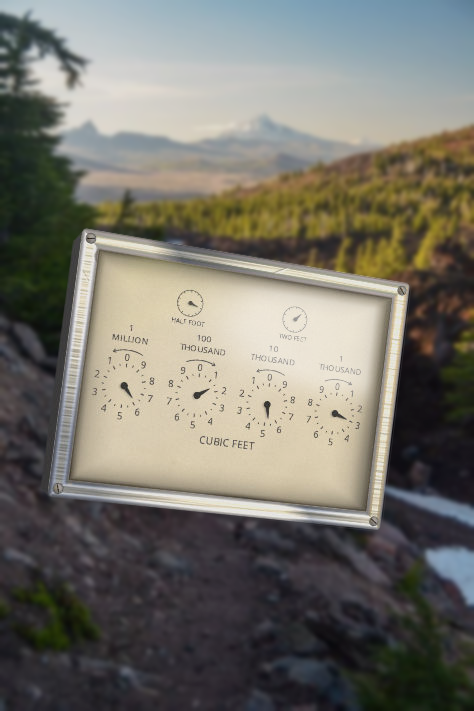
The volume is {"value": 615300, "unit": "ft³"}
